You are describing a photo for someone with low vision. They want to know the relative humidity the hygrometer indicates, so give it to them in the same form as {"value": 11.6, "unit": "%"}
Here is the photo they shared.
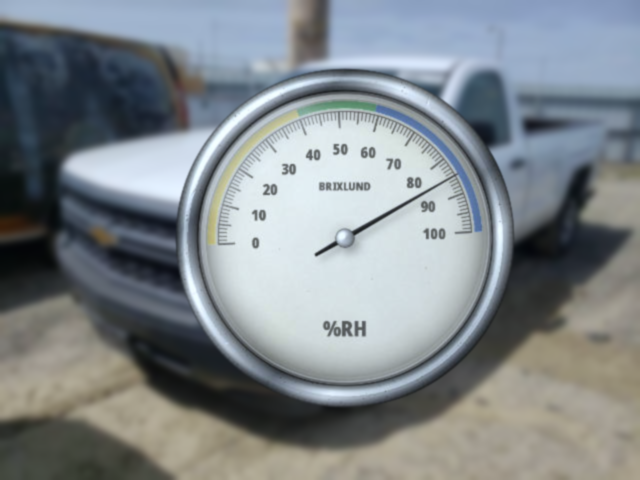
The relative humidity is {"value": 85, "unit": "%"}
